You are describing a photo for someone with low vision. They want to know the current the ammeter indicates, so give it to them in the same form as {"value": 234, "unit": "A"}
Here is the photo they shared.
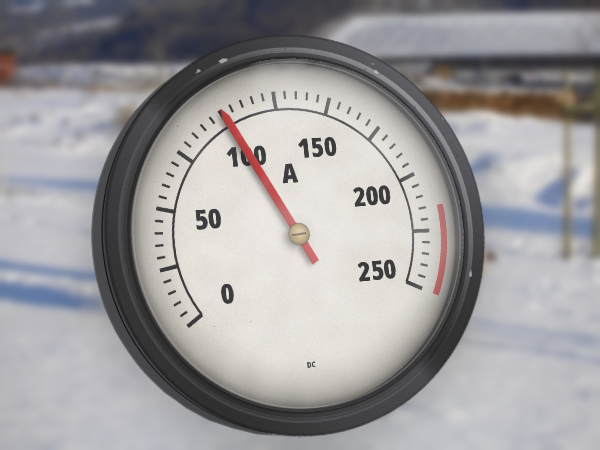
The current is {"value": 100, "unit": "A"}
